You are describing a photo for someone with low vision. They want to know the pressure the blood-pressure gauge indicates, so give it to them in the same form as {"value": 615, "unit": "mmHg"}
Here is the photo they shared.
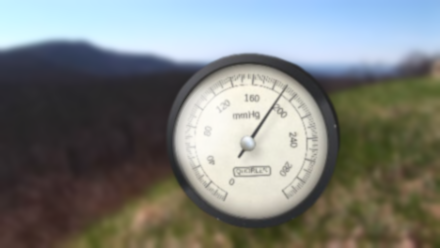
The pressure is {"value": 190, "unit": "mmHg"}
